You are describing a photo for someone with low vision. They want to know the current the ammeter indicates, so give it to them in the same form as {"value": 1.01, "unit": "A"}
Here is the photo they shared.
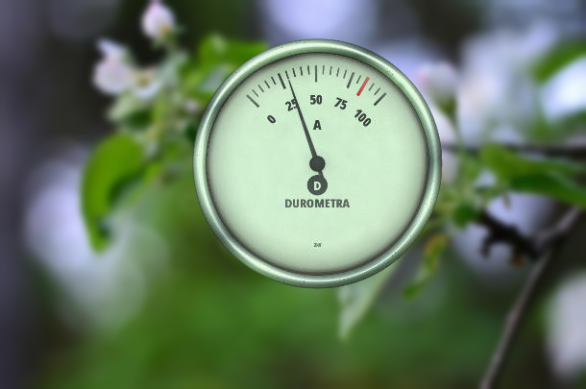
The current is {"value": 30, "unit": "A"}
